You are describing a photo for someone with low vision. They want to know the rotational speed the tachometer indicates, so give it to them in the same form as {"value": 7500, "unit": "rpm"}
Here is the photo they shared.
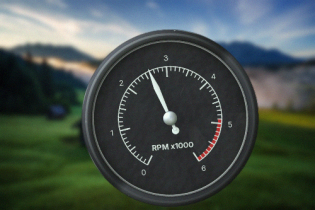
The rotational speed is {"value": 2600, "unit": "rpm"}
